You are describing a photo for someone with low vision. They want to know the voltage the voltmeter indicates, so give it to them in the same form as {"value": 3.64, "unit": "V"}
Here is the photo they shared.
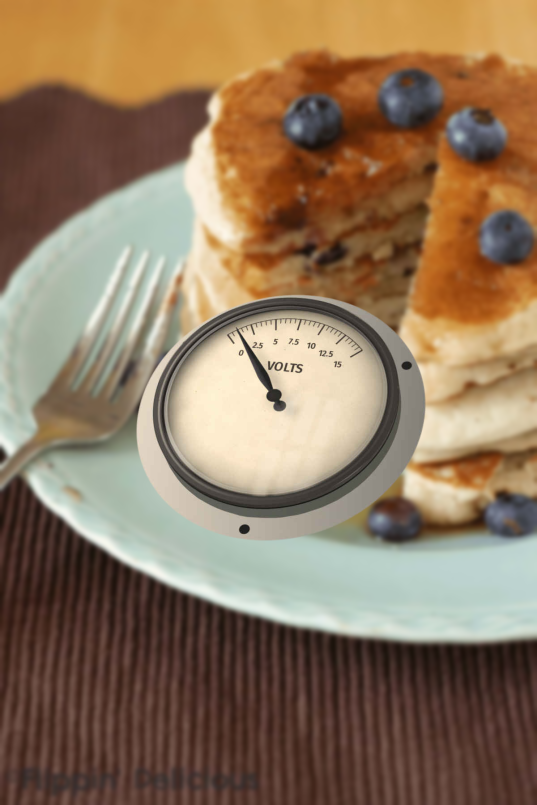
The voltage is {"value": 1, "unit": "V"}
